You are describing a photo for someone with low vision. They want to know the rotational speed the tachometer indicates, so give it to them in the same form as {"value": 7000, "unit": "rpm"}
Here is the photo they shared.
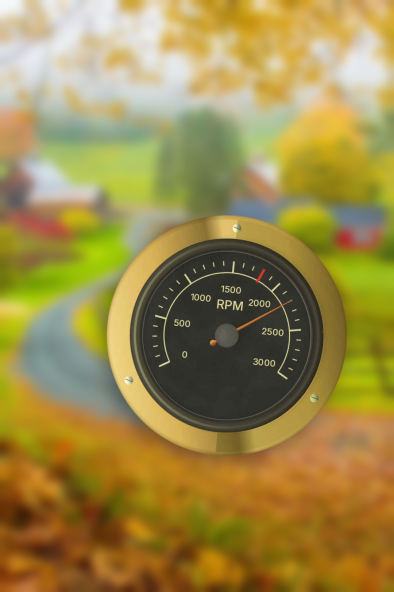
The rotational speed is {"value": 2200, "unit": "rpm"}
